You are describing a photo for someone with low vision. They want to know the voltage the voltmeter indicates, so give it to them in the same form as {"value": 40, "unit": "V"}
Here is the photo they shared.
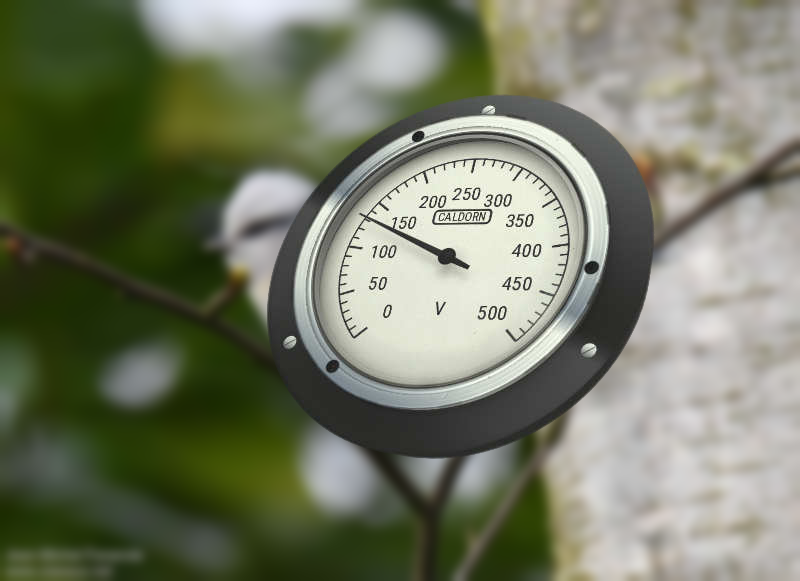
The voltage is {"value": 130, "unit": "V"}
